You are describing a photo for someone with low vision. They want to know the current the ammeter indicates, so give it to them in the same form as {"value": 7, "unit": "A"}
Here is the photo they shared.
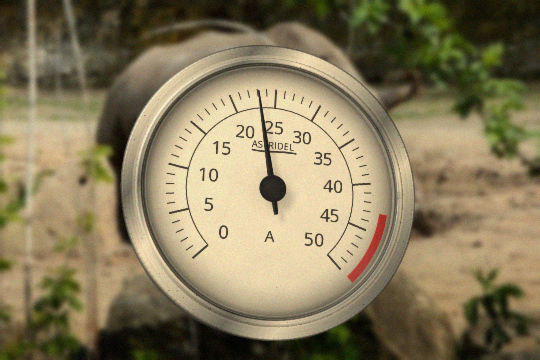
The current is {"value": 23, "unit": "A"}
